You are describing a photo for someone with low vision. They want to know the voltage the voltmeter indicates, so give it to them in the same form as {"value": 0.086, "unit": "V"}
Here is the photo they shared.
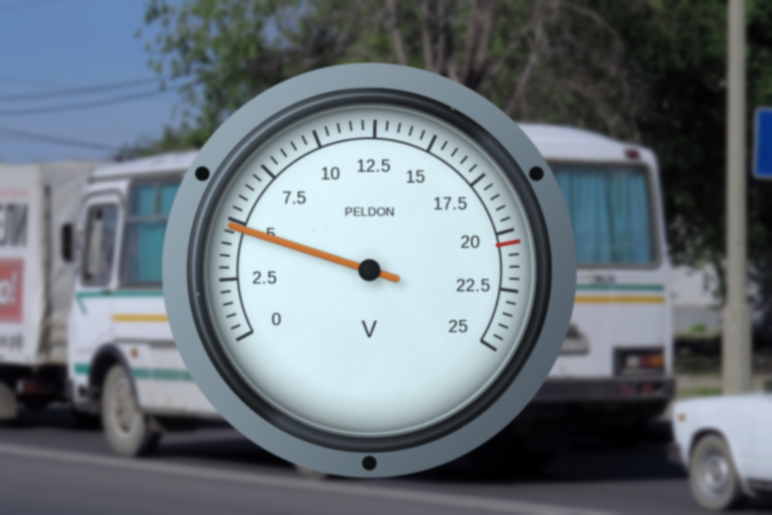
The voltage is {"value": 4.75, "unit": "V"}
